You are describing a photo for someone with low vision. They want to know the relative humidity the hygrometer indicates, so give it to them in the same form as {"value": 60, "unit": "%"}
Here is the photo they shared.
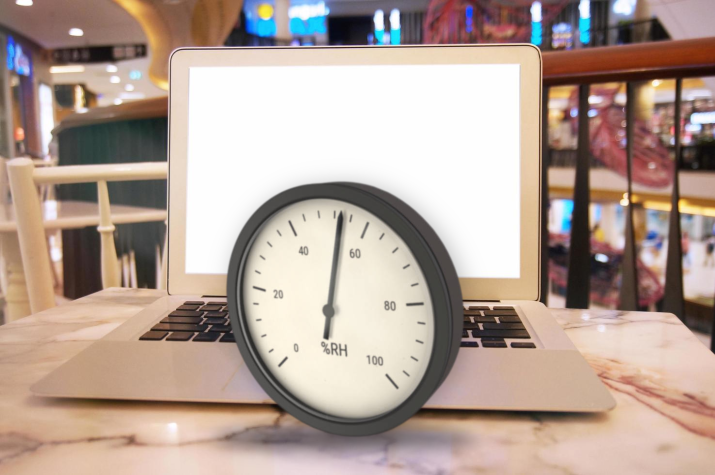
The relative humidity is {"value": 54, "unit": "%"}
